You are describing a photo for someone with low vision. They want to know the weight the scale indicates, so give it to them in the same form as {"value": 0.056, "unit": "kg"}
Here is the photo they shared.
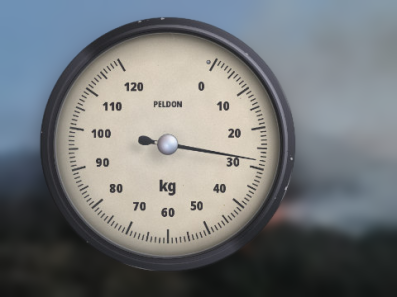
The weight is {"value": 28, "unit": "kg"}
